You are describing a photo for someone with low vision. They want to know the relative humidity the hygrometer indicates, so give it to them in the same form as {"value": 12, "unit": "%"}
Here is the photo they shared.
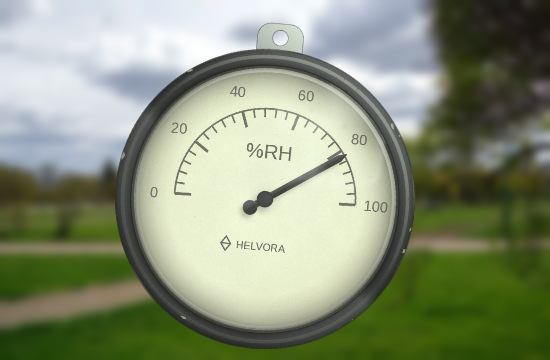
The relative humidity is {"value": 82, "unit": "%"}
